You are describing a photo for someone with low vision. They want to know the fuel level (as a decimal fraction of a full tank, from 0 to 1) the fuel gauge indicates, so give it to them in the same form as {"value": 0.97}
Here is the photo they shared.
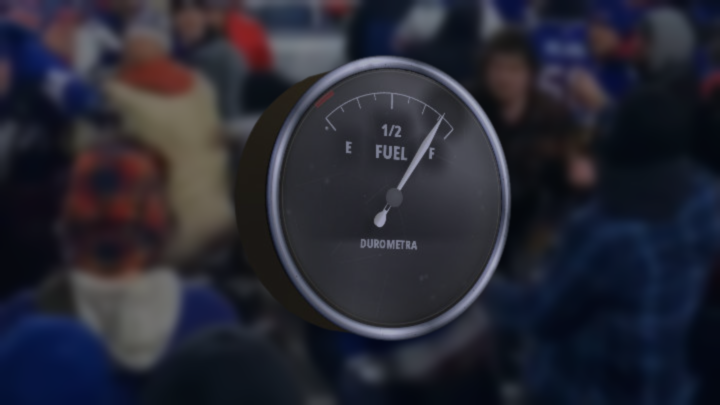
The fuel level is {"value": 0.875}
